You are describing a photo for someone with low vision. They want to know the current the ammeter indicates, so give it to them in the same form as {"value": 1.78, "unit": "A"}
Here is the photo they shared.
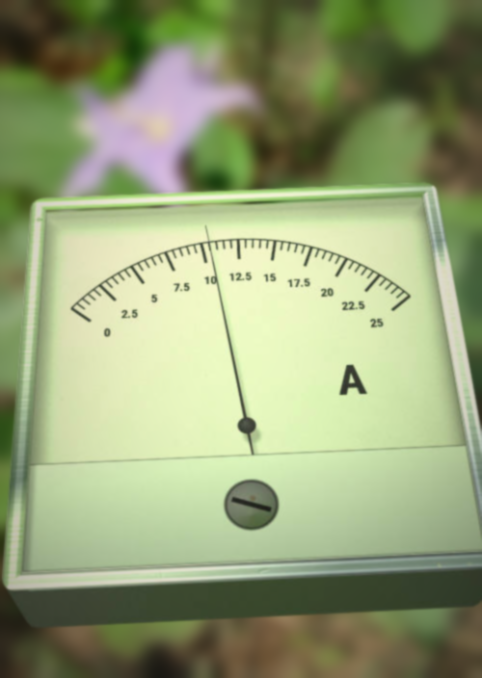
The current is {"value": 10.5, "unit": "A"}
